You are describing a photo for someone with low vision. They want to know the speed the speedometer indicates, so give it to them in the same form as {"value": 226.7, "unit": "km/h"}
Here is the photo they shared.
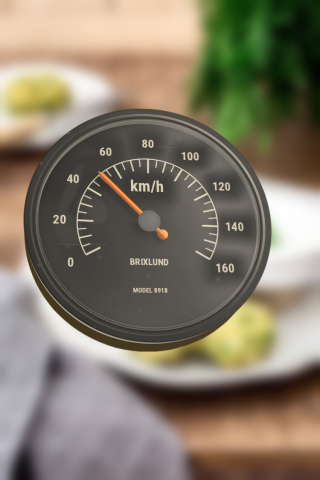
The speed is {"value": 50, "unit": "km/h"}
